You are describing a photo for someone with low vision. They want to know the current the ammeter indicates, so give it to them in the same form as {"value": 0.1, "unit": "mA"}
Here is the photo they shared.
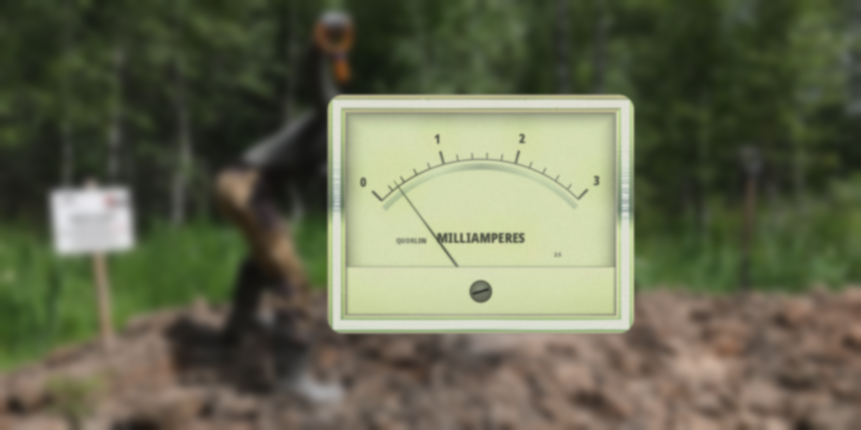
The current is {"value": 0.3, "unit": "mA"}
